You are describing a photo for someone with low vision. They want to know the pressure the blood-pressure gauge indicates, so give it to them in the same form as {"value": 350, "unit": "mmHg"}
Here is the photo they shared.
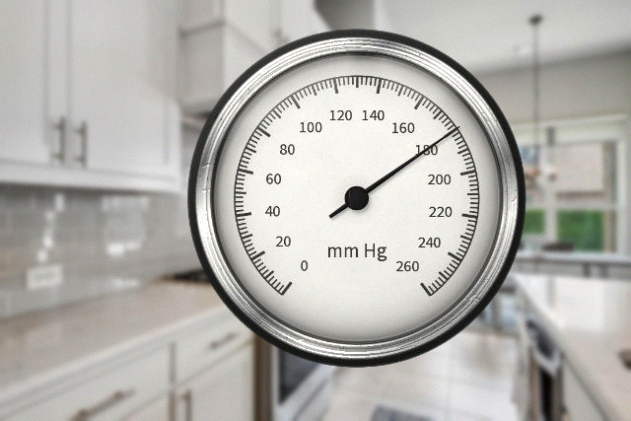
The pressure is {"value": 180, "unit": "mmHg"}
